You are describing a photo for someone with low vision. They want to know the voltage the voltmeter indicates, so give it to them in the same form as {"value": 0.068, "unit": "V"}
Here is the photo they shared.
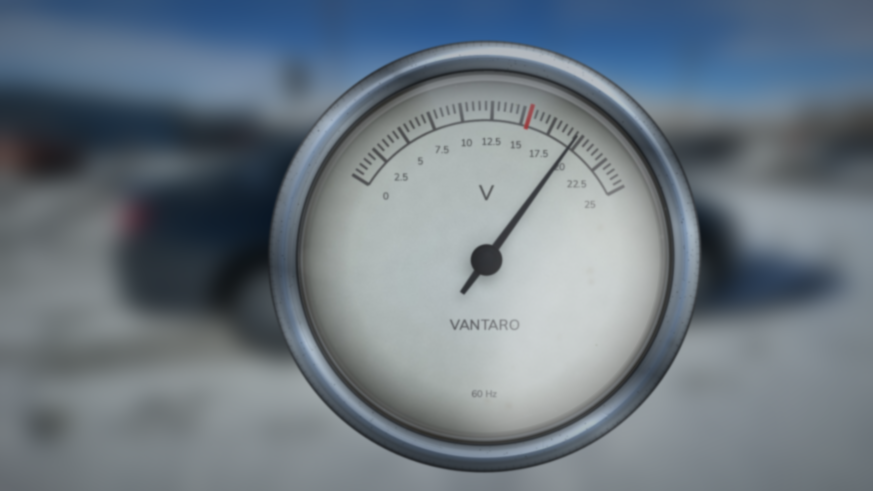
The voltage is {"value": 19.5, "unit": "V"}
